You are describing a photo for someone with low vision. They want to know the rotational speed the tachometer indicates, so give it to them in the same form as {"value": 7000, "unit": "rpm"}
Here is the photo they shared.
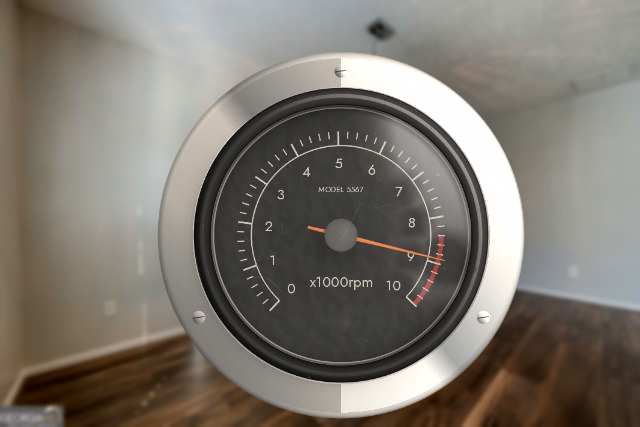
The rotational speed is {"value": 8900, "unit": "rpm"}
